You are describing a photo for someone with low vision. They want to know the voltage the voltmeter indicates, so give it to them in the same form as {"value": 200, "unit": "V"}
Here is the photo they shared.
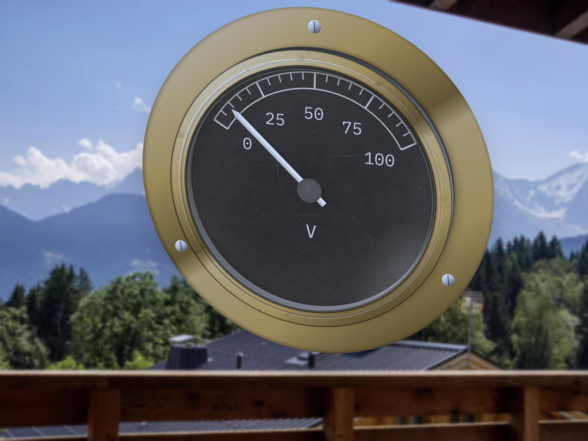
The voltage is {"value": 10, "unit": "V"}
